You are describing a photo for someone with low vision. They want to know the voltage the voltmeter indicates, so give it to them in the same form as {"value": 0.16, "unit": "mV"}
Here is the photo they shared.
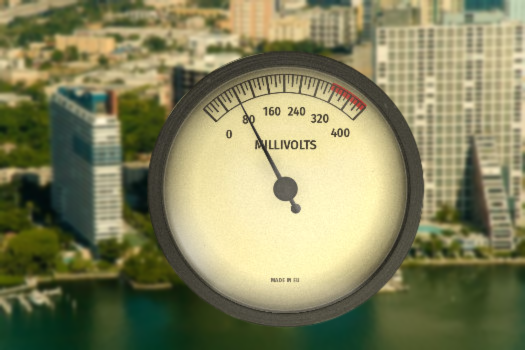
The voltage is {"value": 80, "unit": "mV"}
